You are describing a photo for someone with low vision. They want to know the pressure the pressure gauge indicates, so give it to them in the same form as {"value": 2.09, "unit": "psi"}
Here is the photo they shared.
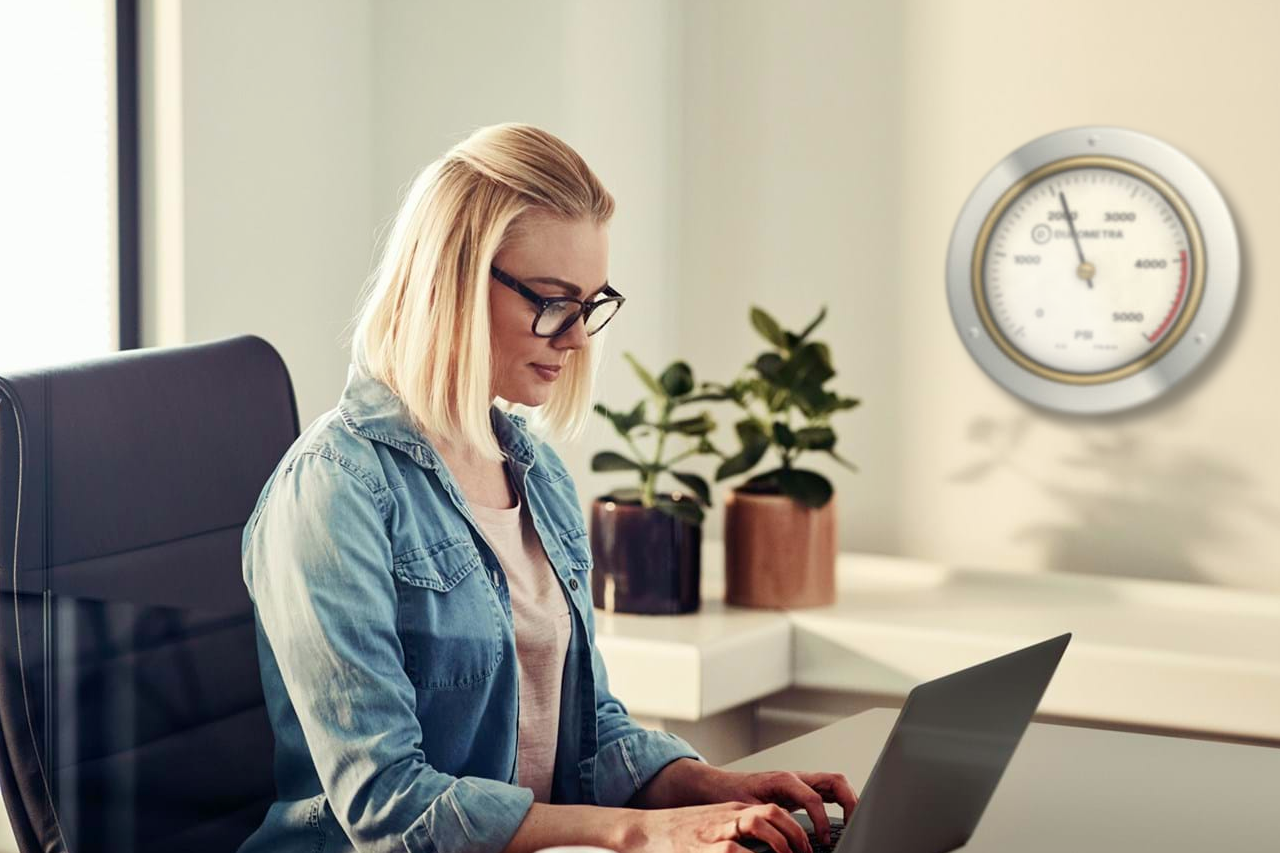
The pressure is {"value": 2100, "unit": "psi"}
